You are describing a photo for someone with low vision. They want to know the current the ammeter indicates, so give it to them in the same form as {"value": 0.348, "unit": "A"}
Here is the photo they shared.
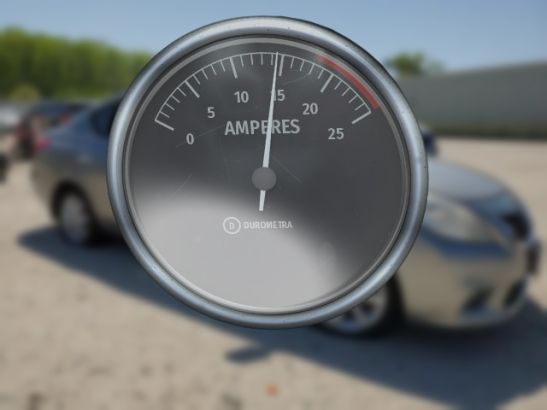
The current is {"value": 14.5, "unit": "A"}
